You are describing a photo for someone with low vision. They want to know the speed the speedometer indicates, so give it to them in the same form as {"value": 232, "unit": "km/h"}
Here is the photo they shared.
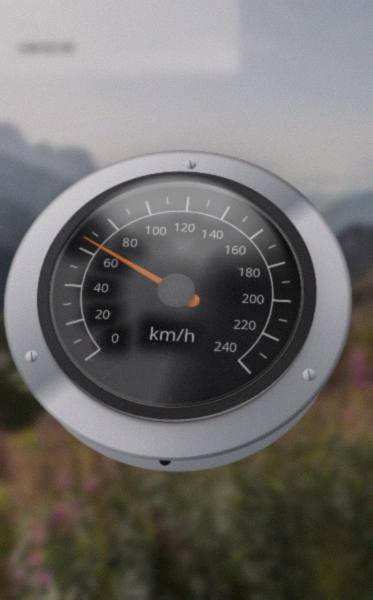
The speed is {"value": 65, "unit": "km/h"}
